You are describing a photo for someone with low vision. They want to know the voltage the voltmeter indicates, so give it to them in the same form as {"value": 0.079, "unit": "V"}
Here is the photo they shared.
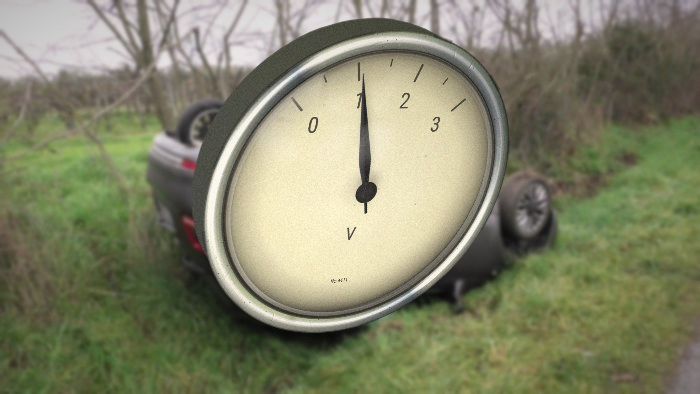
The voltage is {"value": 1, "unit": "V"}
